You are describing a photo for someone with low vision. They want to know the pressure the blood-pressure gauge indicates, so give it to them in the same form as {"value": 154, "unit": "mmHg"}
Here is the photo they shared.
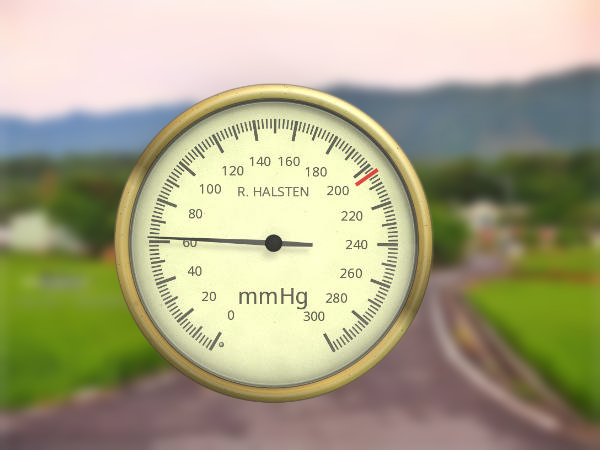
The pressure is {"value": 62, "unit": "mmHg"}
